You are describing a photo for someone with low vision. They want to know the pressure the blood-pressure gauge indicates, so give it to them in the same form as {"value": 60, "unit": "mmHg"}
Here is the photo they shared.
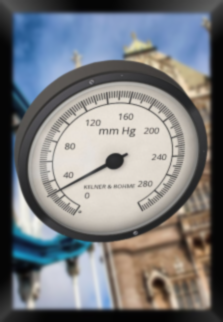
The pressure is {"value": 30, "unit": "mmHg"}
